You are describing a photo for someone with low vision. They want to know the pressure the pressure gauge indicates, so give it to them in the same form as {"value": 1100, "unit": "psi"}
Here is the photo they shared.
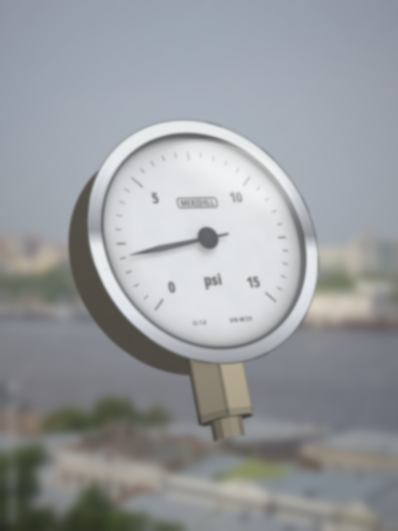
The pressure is {"value": 2, "unit": "psi"}
